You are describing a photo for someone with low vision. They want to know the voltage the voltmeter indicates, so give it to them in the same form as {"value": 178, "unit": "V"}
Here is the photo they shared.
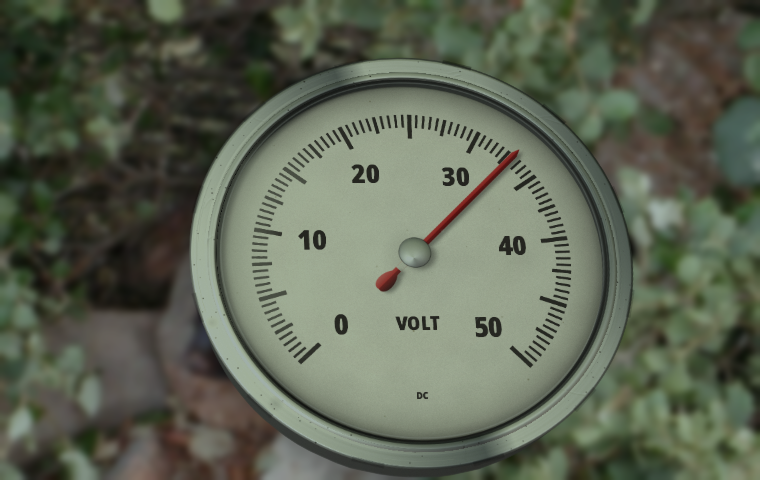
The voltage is {"value": 33, "unit": "V"}
